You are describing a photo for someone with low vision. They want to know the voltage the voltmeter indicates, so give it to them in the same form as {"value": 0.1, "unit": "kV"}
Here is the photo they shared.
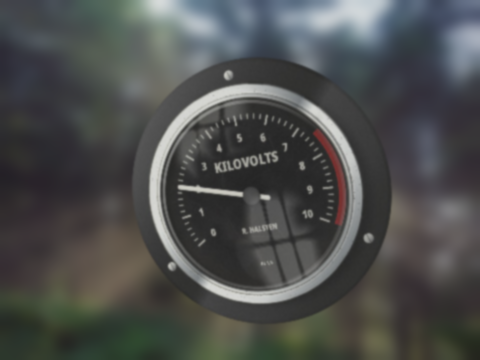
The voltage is {"value": 2, "unit": "kV"}
